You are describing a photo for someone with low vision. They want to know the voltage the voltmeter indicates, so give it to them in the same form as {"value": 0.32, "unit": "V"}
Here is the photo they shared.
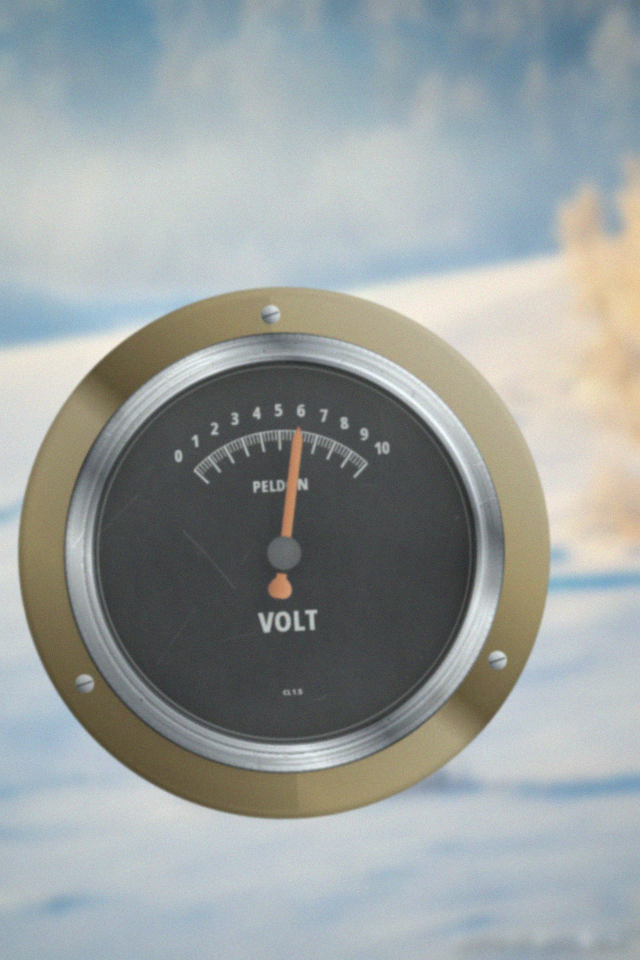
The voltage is {"value": 6, "unit": "V"}
